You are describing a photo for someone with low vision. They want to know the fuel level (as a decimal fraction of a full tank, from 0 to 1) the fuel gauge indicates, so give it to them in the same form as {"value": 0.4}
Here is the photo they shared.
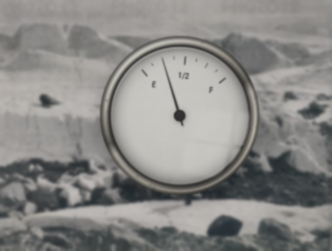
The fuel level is {"value": 0.25}
